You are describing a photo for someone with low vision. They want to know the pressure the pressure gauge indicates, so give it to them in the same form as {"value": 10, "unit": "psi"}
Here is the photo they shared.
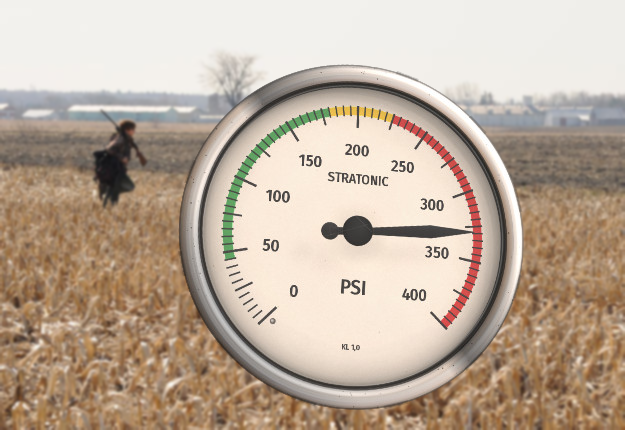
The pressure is {"value": 330, "unit": "psi"}
